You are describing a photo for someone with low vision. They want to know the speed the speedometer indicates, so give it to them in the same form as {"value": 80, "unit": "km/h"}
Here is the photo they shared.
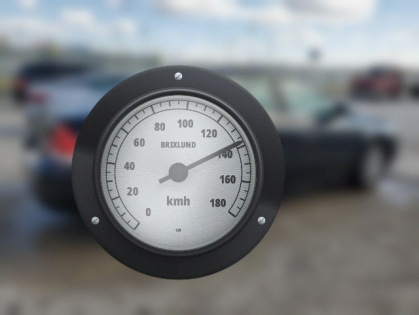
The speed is {"value": 137.5, "unit": "km/h"}
